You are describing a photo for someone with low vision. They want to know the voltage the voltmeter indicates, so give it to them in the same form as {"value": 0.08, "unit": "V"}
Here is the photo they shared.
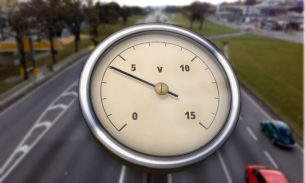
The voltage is {"value": 4, "unit": "V"}
